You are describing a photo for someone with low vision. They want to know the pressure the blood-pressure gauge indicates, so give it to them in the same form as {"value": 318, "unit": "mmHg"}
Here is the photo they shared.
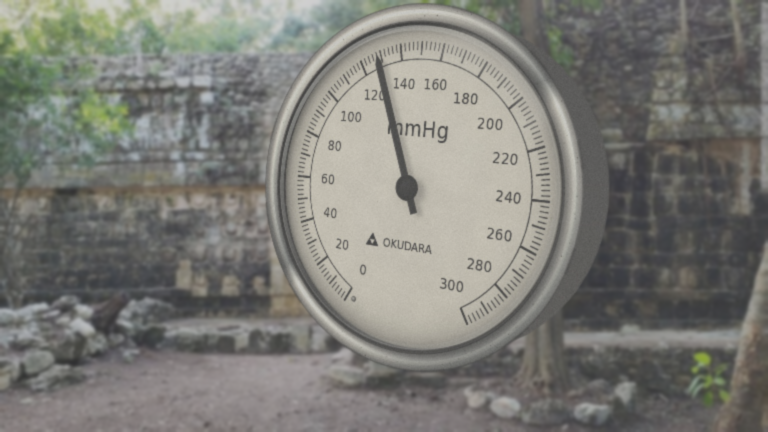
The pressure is {"value": 130, "unit": "mmHg"}
